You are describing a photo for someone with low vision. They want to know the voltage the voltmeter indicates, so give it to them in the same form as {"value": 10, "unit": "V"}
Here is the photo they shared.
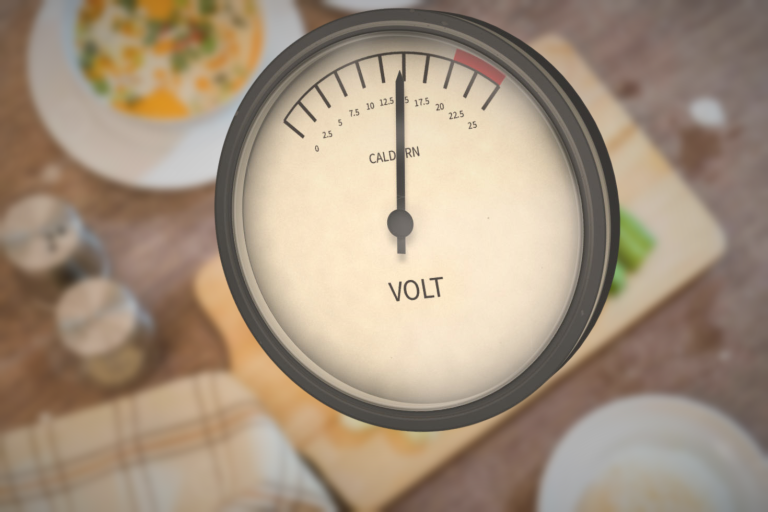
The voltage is {"value": 15, "unit": "V"}
